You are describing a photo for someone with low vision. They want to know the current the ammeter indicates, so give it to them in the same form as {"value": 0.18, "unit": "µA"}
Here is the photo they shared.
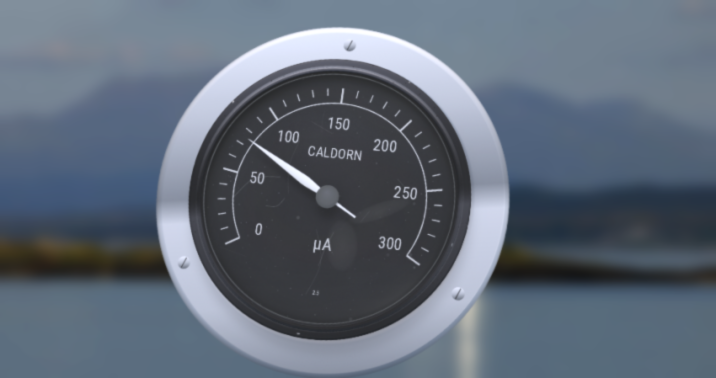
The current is {"value": 75, "unit": "µA"}
